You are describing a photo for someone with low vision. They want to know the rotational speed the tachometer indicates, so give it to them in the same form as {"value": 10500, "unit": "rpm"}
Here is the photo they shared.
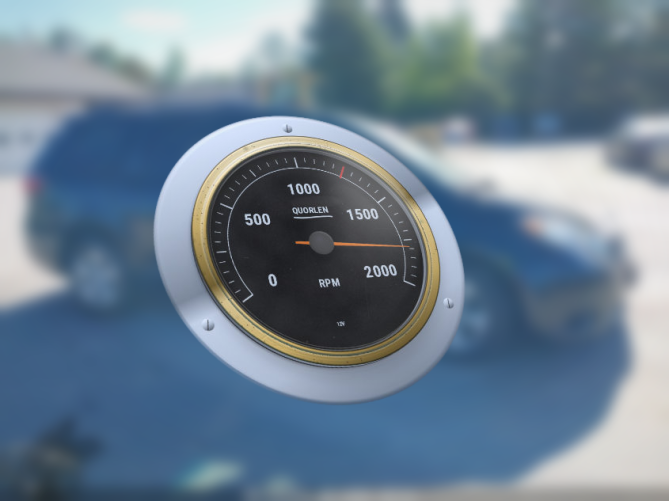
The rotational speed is {"value": 1800, "unit": "rpm"}
